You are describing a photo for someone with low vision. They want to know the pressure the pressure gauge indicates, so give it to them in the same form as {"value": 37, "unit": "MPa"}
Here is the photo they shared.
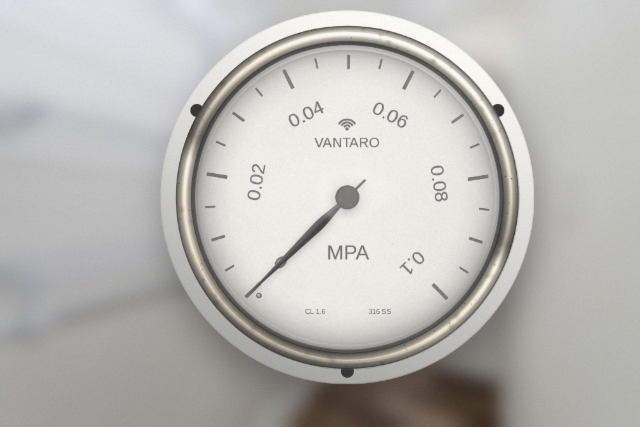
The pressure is {"value": 0, "unit": "MPa"}
